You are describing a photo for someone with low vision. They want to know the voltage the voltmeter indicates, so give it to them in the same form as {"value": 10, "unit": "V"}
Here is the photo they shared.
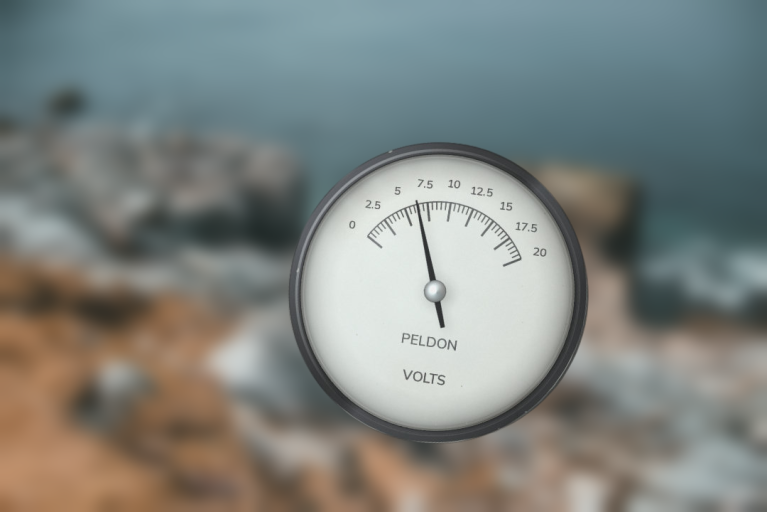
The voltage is {"value": 6.5, "unit": "V"}
